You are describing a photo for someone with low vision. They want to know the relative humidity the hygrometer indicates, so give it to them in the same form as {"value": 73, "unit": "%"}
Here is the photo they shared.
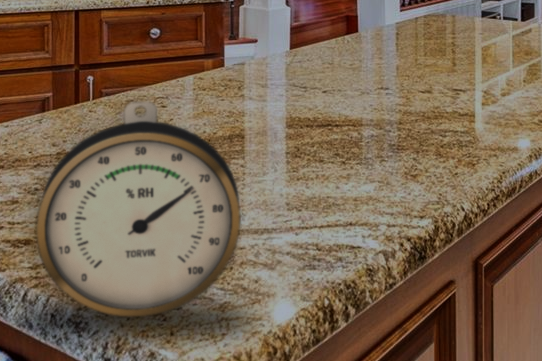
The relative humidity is {"value": 70, "unit": "%"}
